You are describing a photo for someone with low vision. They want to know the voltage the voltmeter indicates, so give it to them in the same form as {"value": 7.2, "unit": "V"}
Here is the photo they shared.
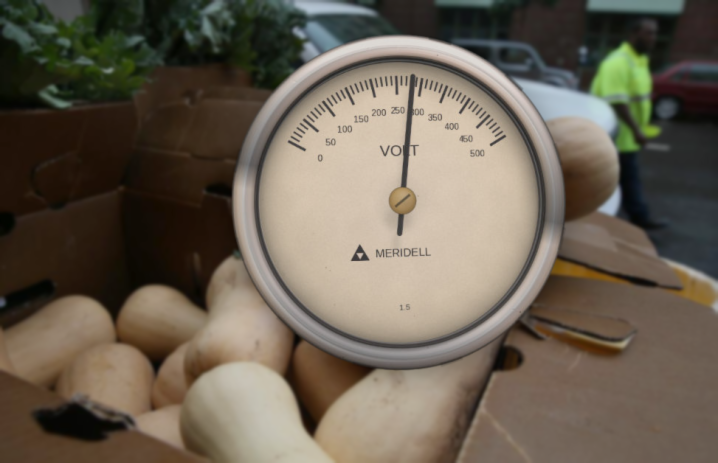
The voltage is {"value": 280, "unit": "V"}
